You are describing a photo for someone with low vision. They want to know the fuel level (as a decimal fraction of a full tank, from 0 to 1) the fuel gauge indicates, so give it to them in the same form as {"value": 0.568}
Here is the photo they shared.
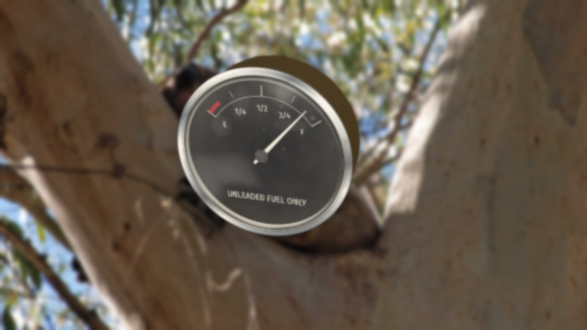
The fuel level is {"value": 0.875}
